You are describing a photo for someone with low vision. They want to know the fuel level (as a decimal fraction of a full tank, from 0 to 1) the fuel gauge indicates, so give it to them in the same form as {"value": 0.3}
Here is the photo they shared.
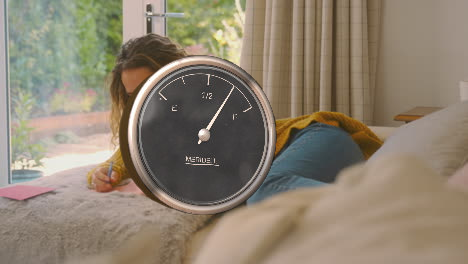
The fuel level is {"value": 0.75}
